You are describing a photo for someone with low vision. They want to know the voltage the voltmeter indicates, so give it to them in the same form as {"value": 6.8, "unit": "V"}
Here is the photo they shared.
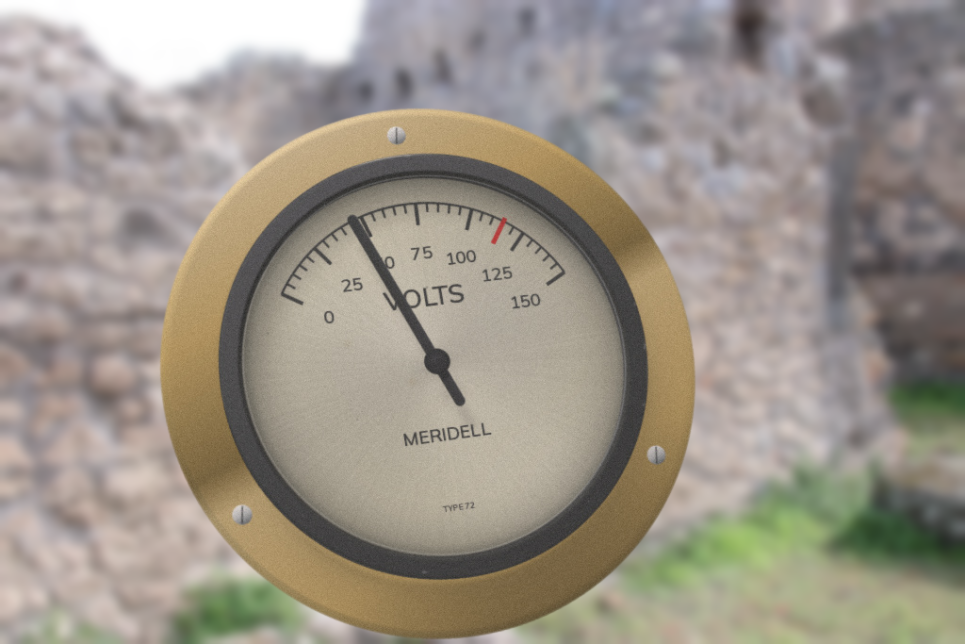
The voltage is {"value": 45, "unit": "V"}
